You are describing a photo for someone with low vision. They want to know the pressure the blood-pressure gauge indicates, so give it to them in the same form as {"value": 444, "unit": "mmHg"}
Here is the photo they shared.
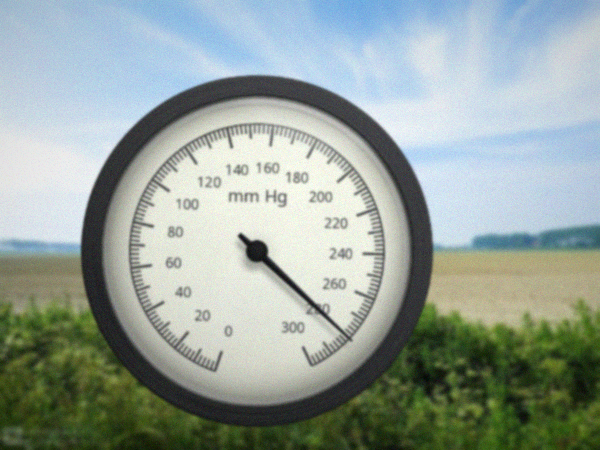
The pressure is {"value": 280, "unit": "mmHg"}
